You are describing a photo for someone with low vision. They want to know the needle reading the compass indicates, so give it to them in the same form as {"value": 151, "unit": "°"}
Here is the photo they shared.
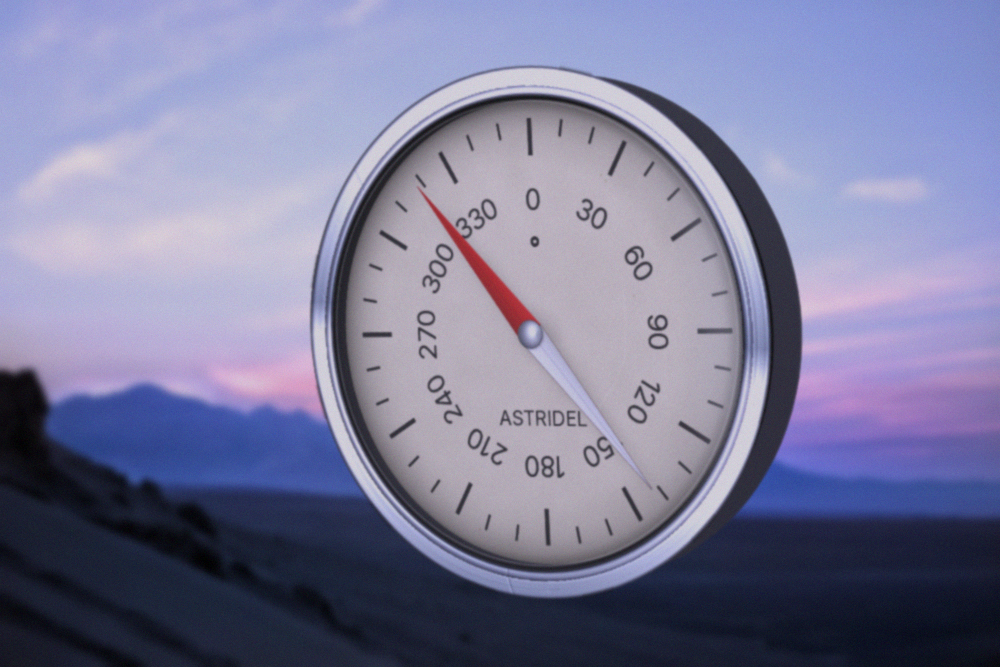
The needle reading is {"value": 320, "unit": "°"}
